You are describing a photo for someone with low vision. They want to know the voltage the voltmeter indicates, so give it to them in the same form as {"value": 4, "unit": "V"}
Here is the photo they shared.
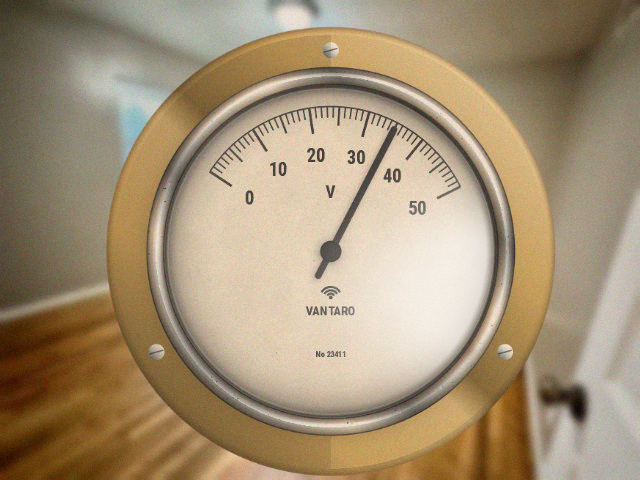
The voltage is {"value": 35, "unit": "V"}
